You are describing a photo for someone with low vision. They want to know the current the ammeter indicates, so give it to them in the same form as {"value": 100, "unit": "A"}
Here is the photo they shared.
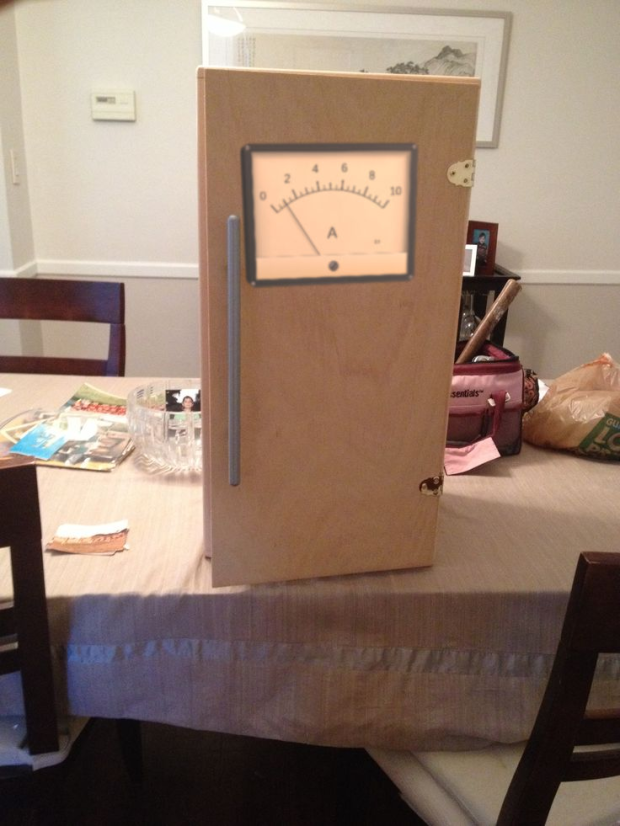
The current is {"value": 1, "unit": "A"}
